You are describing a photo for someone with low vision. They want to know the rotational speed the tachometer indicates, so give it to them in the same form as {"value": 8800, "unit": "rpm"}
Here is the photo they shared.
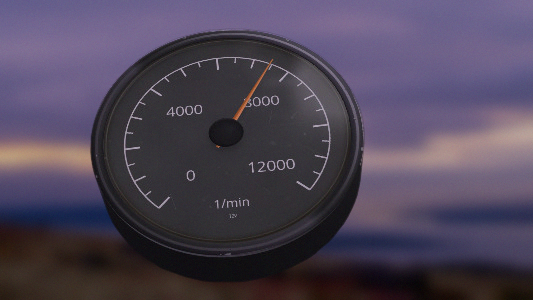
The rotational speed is {"value": 7500, "unit": "rpm"}
